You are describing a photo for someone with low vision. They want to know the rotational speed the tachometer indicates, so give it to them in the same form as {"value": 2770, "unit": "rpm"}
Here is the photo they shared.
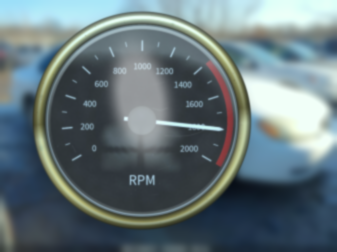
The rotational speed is {"value": 1800, "unit": "rpm"}
